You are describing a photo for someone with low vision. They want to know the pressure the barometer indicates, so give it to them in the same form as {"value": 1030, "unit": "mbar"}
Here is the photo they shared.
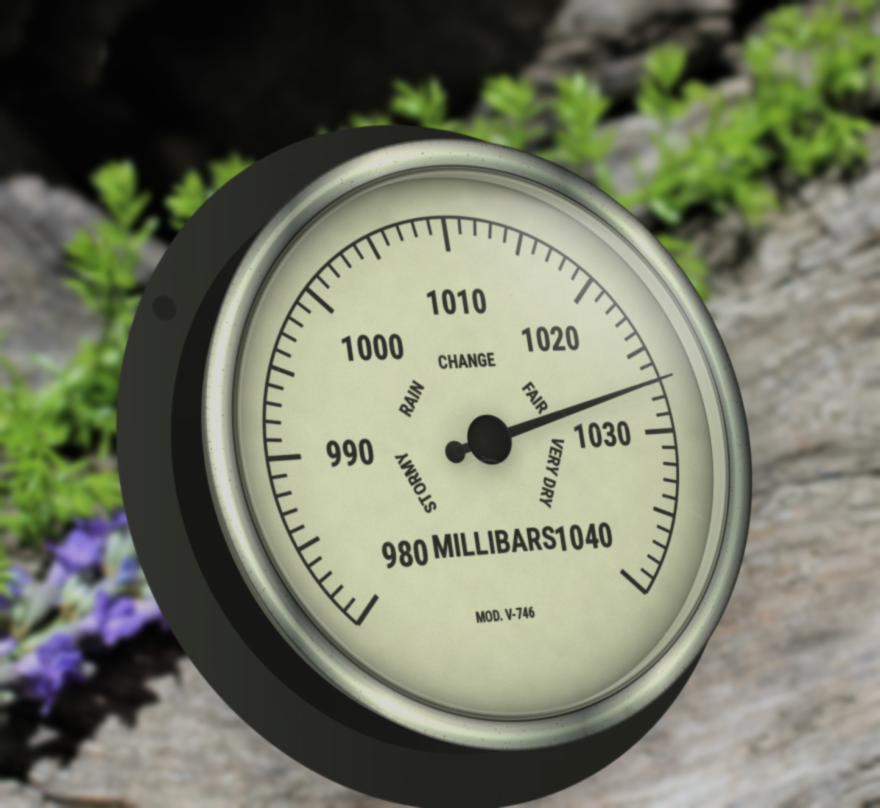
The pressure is {"value": 1027, "unit": "mbar"}
